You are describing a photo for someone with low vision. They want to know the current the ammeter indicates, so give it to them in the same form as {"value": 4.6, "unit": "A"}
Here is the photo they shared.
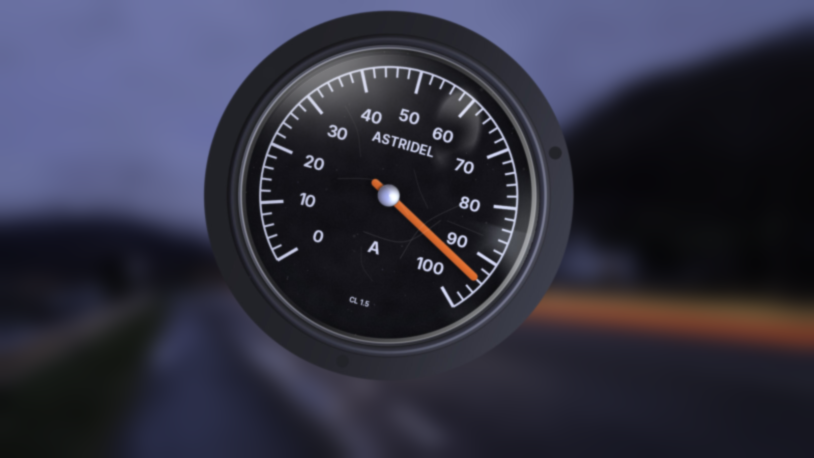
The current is {"value": 94, "unit": "A"}
